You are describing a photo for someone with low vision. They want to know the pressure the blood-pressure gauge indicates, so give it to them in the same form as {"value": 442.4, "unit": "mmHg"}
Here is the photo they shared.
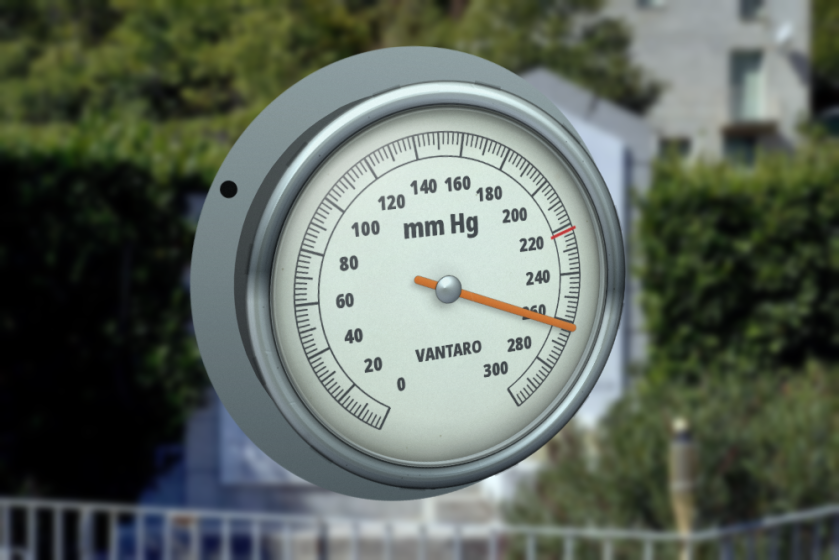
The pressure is {"value": 262, "unit": "mmHg"}
